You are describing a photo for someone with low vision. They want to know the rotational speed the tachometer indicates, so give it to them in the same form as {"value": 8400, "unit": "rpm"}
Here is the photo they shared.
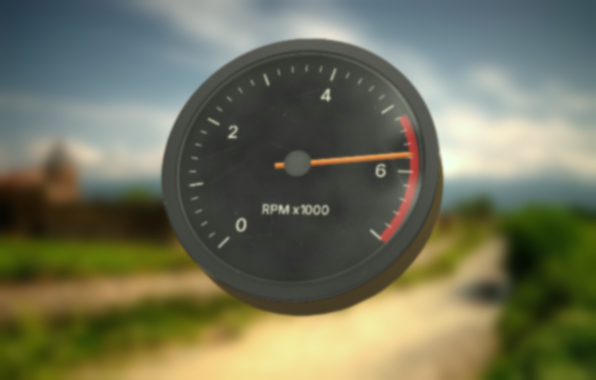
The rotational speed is {"value": 5800, "unit": "rpm"}
